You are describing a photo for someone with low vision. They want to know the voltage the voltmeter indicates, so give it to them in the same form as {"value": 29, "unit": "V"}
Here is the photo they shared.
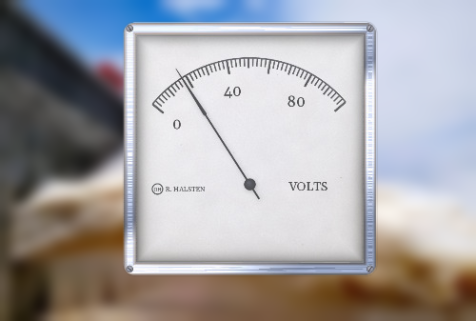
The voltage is {"value": 18, "unit": "V"}
